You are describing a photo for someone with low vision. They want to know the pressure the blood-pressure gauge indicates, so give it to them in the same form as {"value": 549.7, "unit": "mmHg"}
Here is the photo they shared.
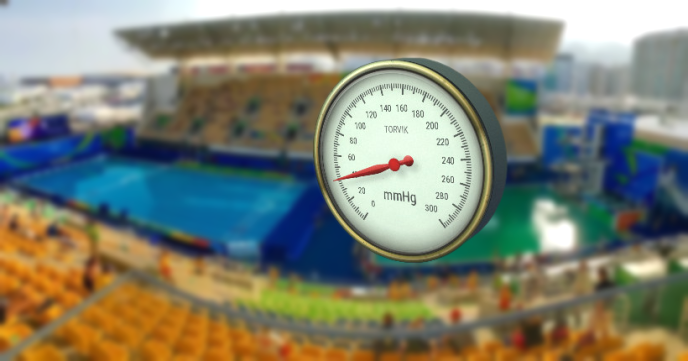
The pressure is {"value": 40, "unit": "mmHg"}
